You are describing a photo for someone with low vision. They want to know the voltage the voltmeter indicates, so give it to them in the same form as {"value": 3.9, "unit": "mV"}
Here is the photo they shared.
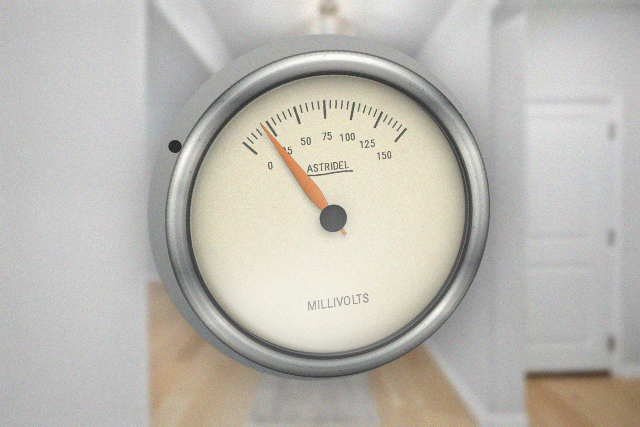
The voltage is {"value": 20, "unit": "mV"}
